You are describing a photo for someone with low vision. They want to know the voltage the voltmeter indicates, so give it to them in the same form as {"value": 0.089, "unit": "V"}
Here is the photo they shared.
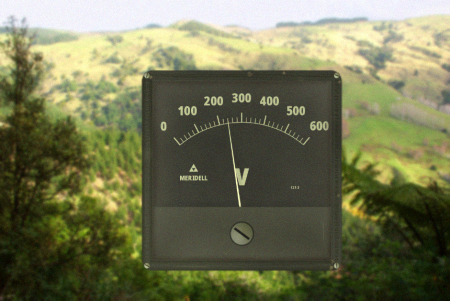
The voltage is {"value": 240, "unit": "V"}
